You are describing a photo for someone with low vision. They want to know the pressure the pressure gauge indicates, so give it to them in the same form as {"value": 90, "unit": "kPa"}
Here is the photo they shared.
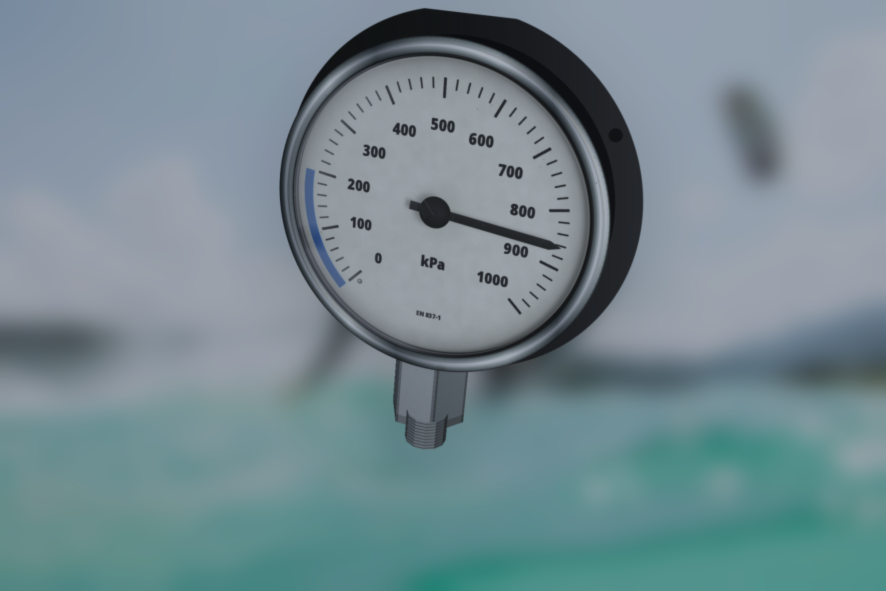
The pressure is {"value": 860, "unit": "kPa"}
